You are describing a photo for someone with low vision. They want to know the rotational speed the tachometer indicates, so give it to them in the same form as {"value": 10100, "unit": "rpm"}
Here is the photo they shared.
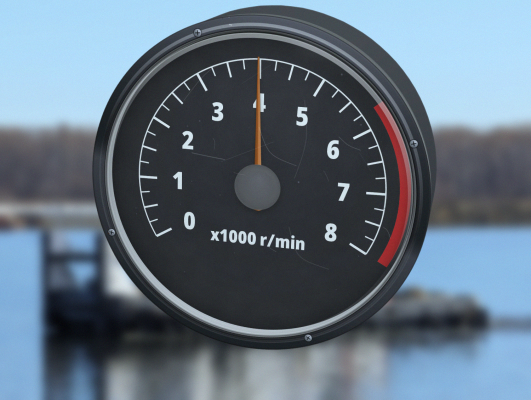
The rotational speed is {"value": 4000, "unit": "rpm"}
